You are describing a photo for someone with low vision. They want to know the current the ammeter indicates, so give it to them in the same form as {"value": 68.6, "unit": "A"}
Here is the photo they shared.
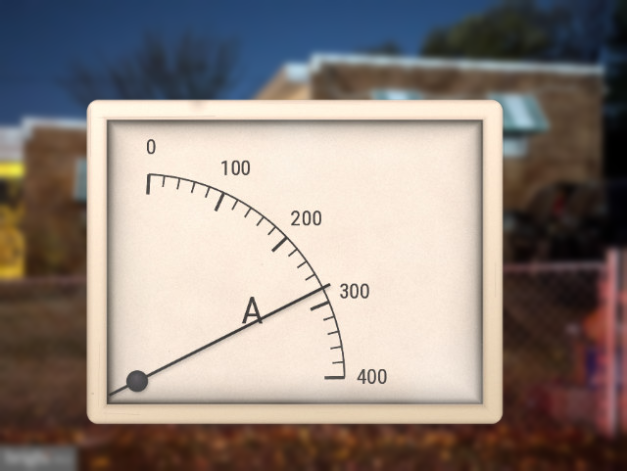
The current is {"value": 280, "unit": "A"}
